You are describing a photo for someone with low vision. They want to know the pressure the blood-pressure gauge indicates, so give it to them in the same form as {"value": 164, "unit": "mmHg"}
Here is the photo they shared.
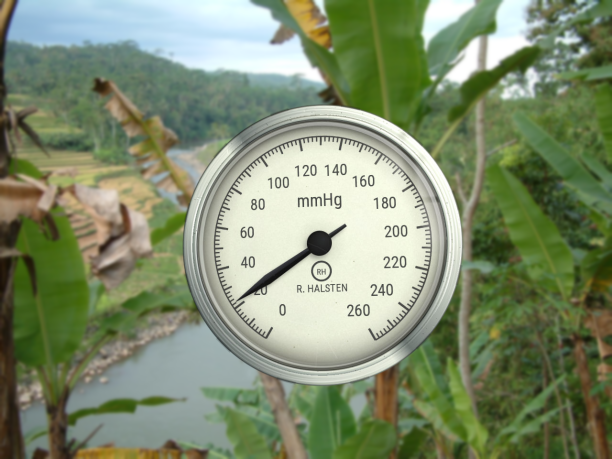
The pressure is {"value": 22, "unit": "mmHg"}
